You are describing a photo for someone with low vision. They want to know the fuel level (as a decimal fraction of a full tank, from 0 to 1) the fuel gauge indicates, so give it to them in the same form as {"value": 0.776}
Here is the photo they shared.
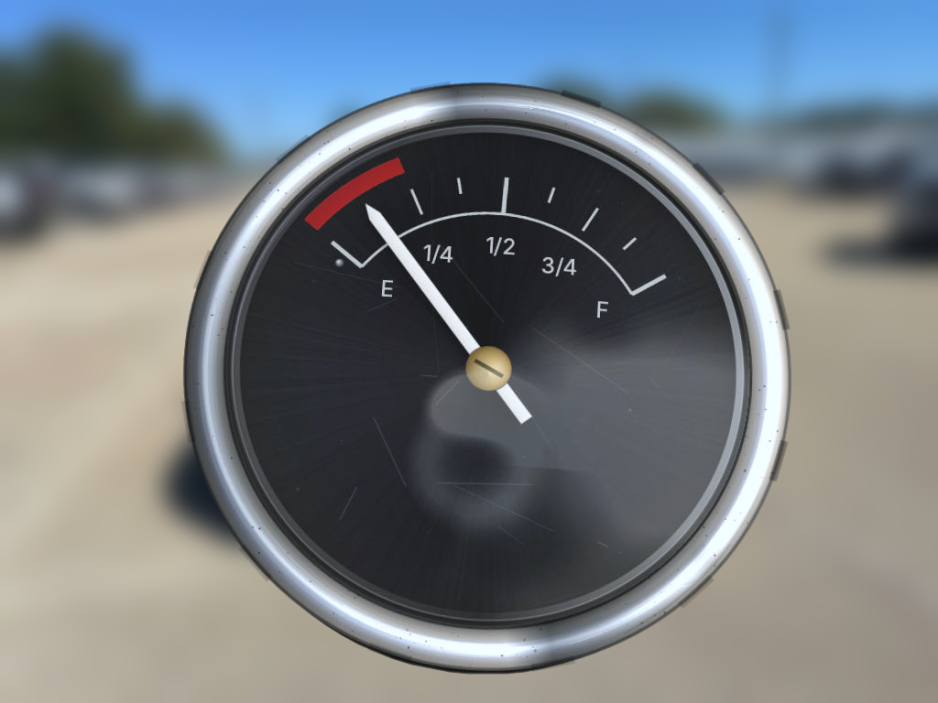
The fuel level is {"value": 0.125}
